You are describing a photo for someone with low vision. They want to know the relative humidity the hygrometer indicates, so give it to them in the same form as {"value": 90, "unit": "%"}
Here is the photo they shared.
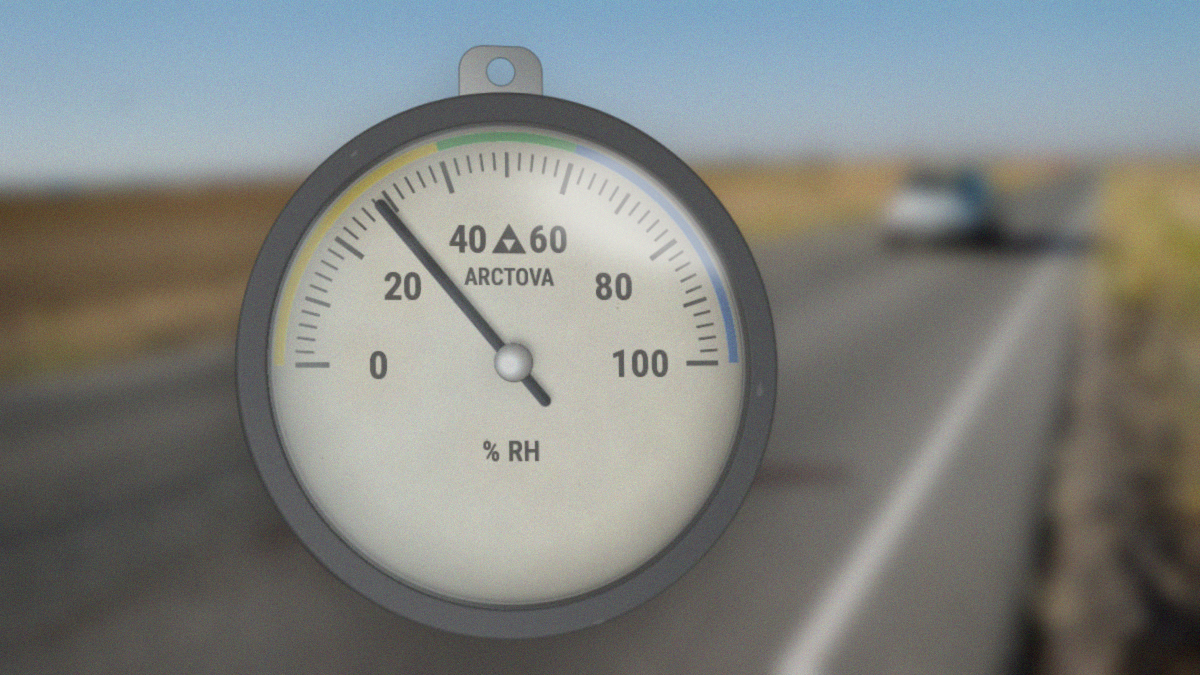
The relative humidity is {"value": 28, "unit": "%"}
